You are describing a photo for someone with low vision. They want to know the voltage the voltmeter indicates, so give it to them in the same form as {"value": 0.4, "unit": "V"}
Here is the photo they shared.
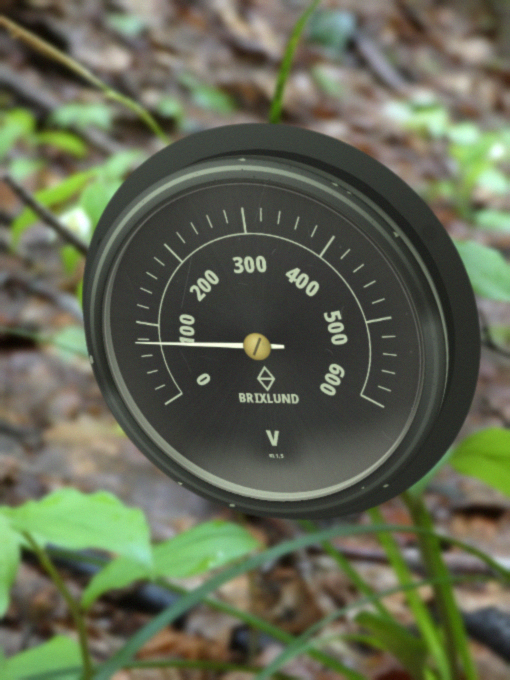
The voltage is {"value": 80, "unit": "V"}
